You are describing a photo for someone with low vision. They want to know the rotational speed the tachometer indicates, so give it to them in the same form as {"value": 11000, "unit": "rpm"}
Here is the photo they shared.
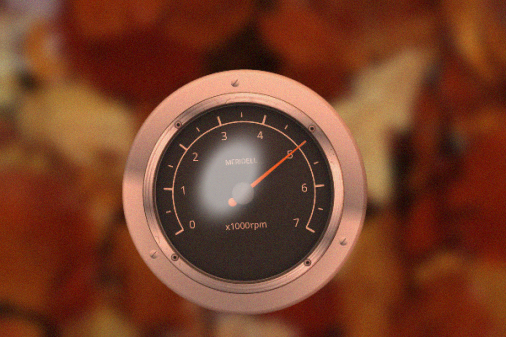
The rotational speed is {"value": 5000, "unit": "rpm"}
